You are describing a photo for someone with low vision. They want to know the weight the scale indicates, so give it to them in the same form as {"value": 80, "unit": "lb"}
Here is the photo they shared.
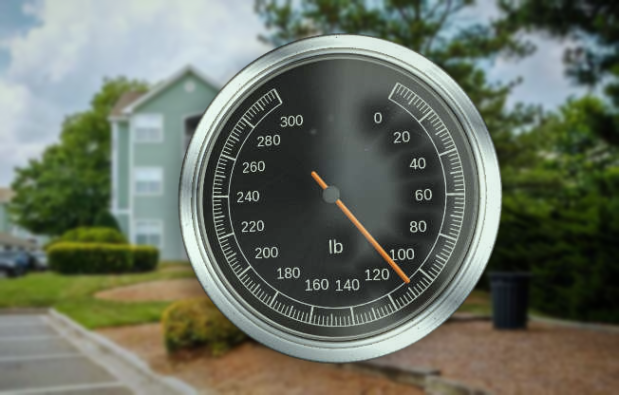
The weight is {"value": 108, "unit": "lb"}
